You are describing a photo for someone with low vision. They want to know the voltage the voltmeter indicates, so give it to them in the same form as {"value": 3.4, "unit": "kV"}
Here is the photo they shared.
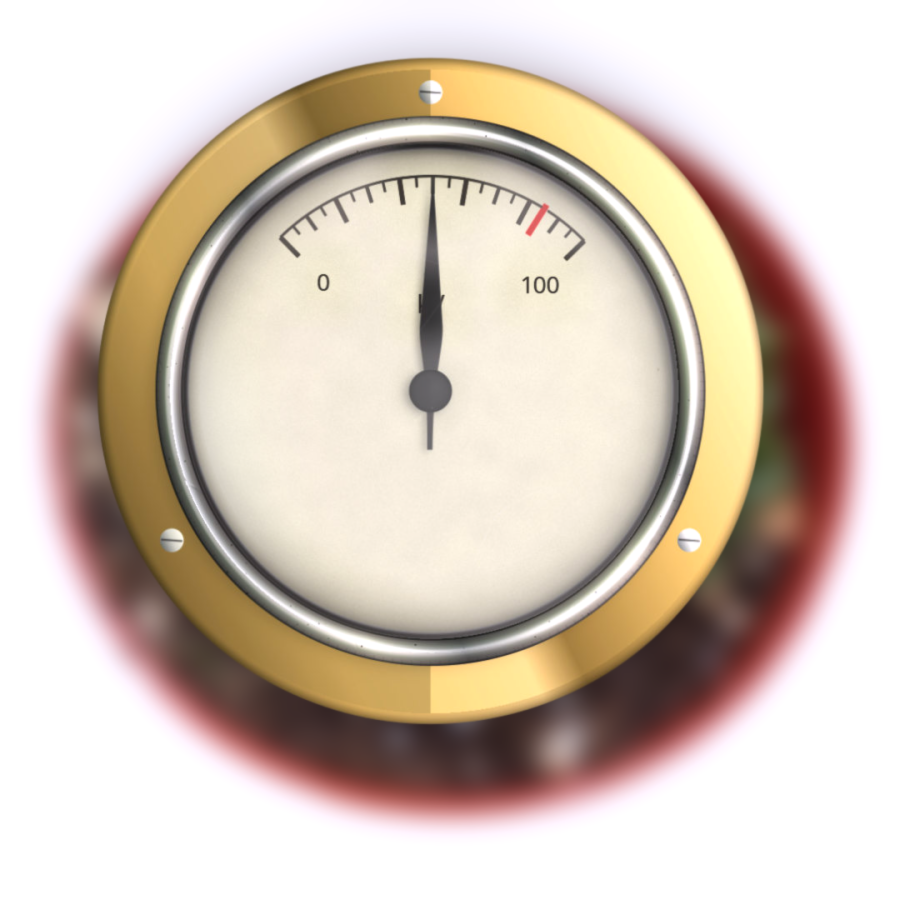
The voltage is {"value": 50, "unit": "kV"}
